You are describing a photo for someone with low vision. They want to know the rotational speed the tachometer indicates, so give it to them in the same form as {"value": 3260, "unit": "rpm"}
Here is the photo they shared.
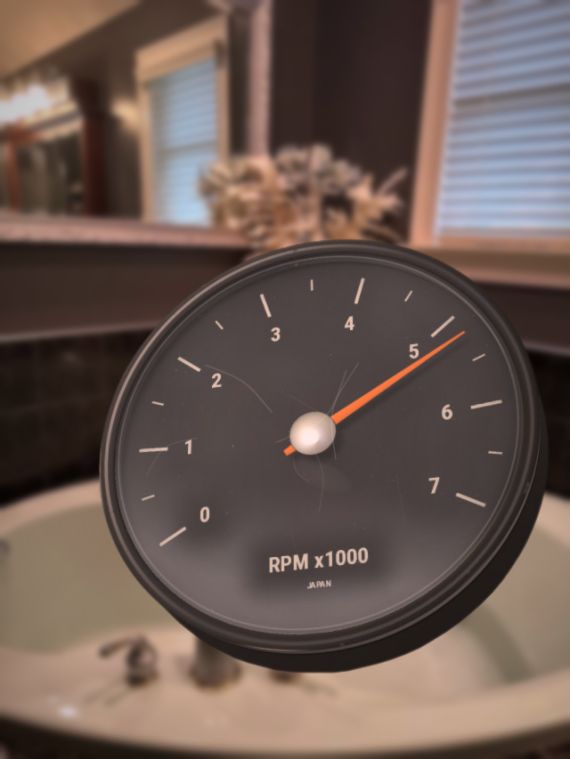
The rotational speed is {"value": 5250, "unit": "rpm"}
